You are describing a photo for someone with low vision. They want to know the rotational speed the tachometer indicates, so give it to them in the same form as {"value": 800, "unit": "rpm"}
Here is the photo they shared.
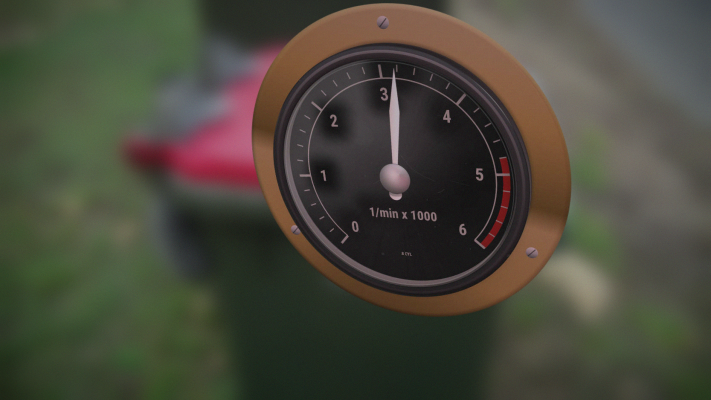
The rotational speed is {"value": 3200, "unit": "rpm"}
